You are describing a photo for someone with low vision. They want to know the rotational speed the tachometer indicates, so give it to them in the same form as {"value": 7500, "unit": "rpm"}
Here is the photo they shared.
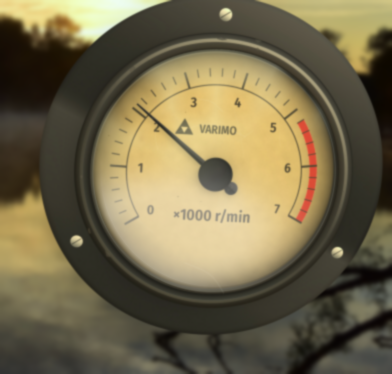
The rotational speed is {"value": 2100, "unit": "rpm"}
